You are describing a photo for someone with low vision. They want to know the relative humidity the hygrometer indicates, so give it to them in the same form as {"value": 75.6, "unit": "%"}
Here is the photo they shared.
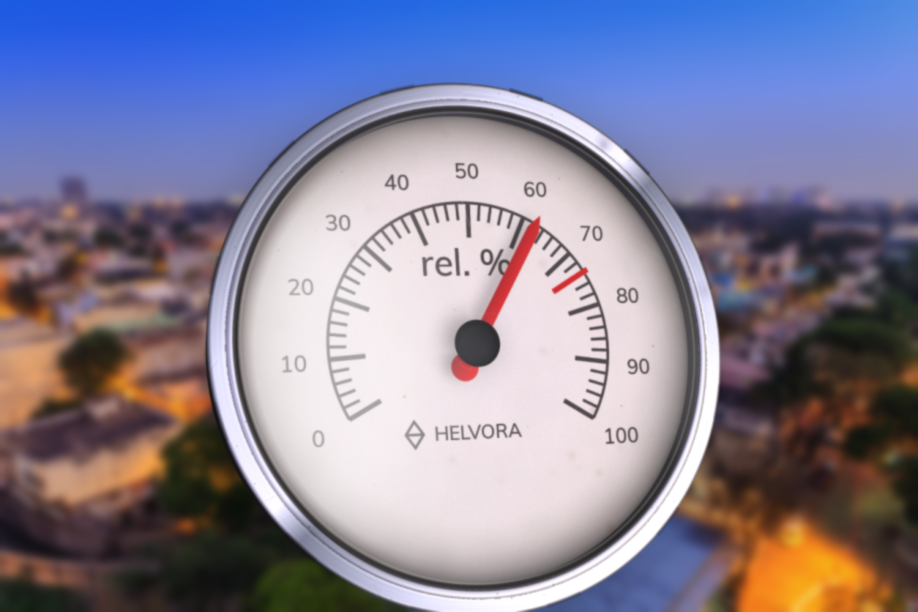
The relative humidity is {"value": 62, "unit": "%"}
